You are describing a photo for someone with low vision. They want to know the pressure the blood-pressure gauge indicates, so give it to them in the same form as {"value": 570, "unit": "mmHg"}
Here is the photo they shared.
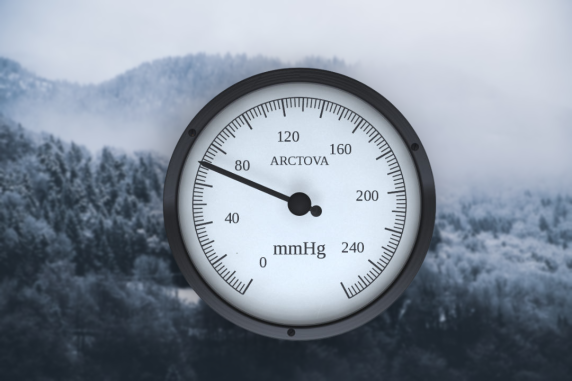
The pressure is {"value": 70, "unit": "mmHg"}
